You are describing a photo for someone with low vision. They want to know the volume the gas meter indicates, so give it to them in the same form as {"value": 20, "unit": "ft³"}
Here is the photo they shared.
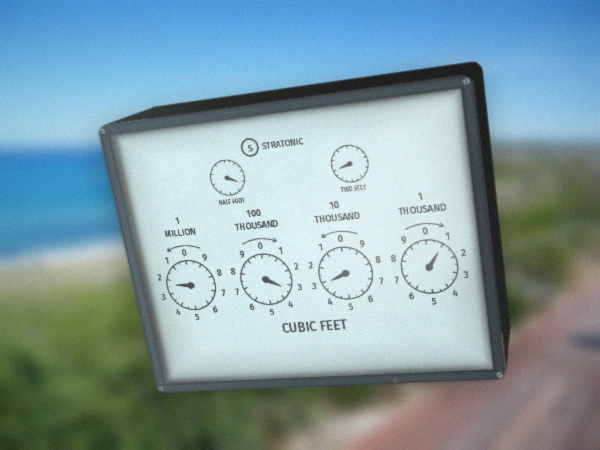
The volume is {"value": 233100, "unit": "ft³"}
